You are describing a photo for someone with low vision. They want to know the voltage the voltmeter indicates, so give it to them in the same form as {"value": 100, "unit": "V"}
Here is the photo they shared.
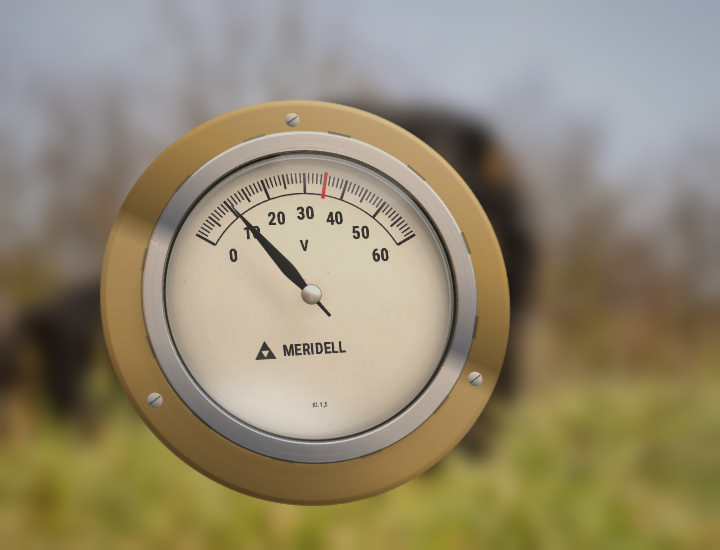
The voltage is {"value": 10, "unit": "V"}
